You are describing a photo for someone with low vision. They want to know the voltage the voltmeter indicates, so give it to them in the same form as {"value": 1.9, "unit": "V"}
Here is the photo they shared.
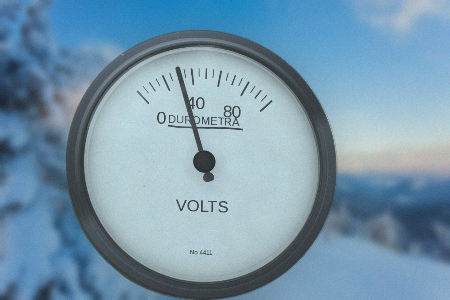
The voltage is {"value": 30, "unit": "V"}
